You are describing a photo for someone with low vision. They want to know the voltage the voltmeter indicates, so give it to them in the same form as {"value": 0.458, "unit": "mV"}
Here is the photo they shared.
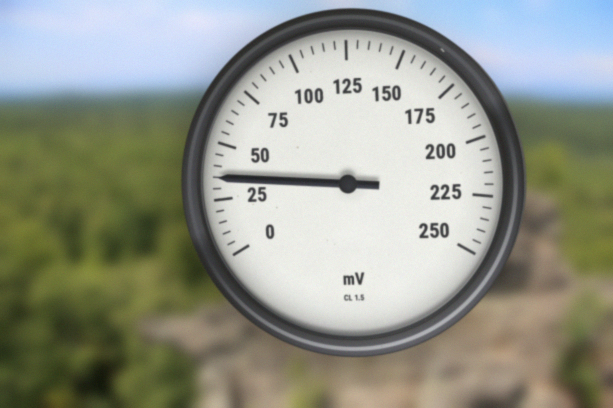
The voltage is {"value": 35, "unit": "mV"}
